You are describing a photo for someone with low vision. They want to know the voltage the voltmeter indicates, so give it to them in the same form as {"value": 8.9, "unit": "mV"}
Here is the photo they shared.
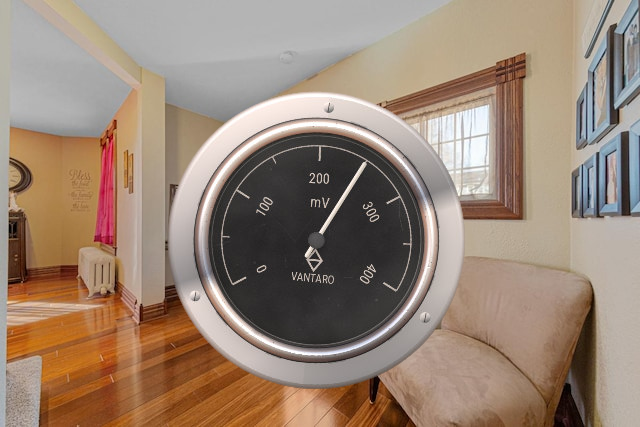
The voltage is {"value": 250, "unit": "mV"}
